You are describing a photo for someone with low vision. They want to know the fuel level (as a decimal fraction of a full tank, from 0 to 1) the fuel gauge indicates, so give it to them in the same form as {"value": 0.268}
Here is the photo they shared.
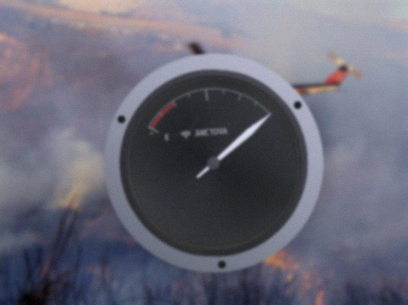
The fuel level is {"value": 1}
